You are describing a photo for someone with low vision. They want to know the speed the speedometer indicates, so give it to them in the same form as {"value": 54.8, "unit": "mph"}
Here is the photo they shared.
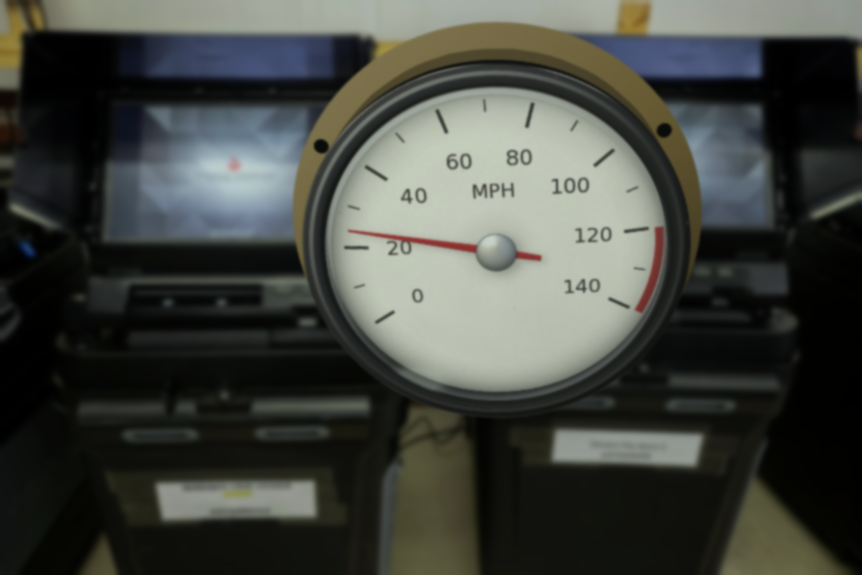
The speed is {"value": 25, "unit": "mph"}
